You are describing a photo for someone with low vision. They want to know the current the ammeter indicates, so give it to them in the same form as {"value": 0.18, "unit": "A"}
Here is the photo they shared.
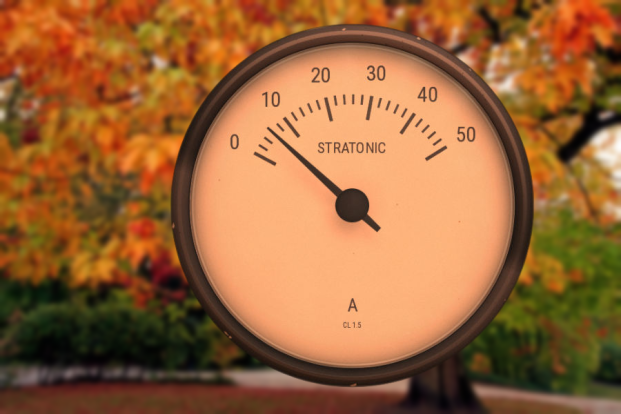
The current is {"value": 6, "unit": "A"}
